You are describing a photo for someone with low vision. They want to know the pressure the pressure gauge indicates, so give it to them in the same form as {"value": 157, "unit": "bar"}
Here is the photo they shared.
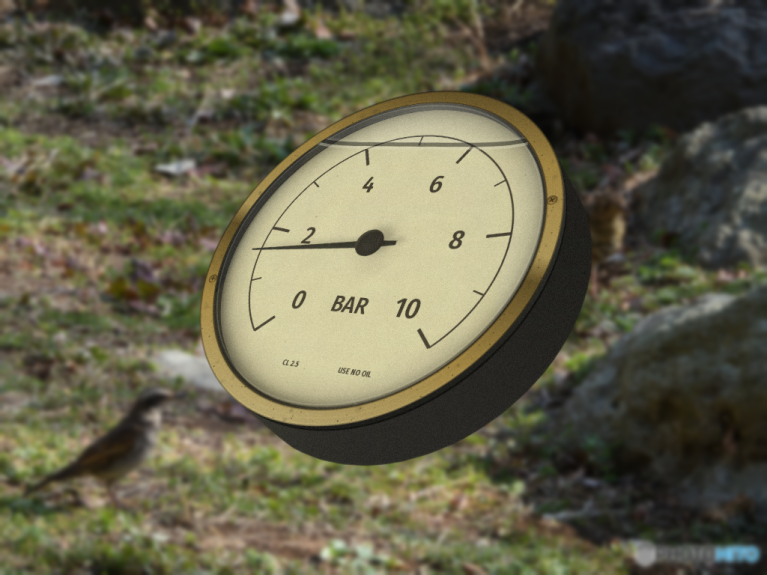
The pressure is {"value": 1.5, "unit": "bar"}
